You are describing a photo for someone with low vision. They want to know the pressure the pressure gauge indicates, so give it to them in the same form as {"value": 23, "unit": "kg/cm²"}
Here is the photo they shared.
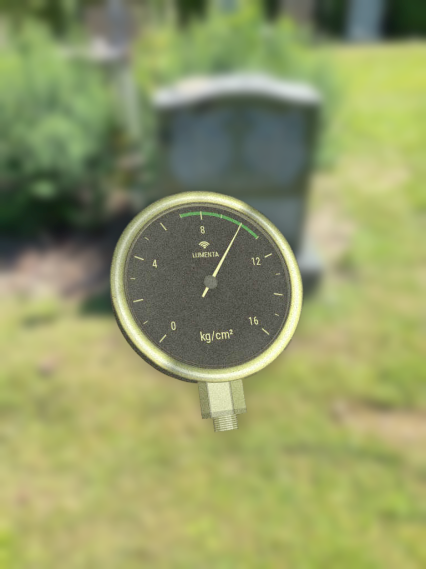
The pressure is {"value": 10, "unit": "kg/cm²"}
